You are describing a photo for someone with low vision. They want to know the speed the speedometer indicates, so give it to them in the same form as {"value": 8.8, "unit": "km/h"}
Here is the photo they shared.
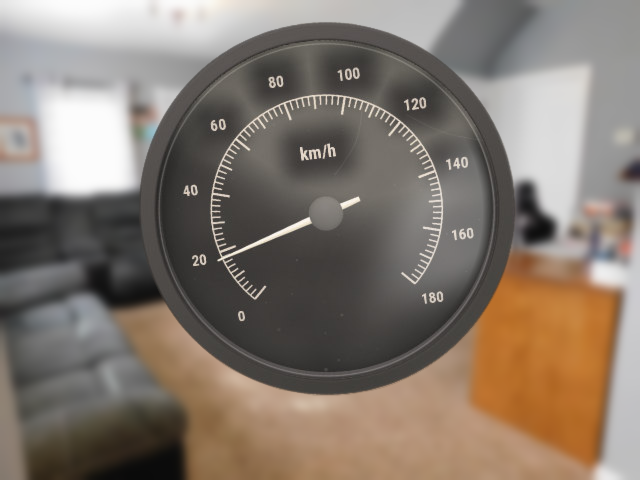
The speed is {"value": 18, "unit": "km/h"}
